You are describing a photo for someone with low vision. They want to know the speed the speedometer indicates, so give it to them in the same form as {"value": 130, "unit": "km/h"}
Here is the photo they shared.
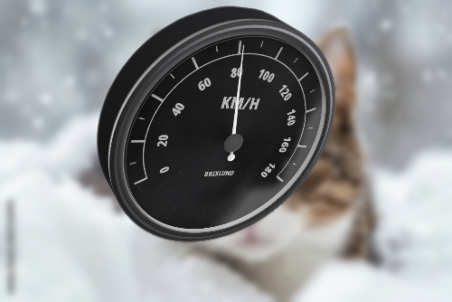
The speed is {"value": 80, "unit": "km/h"}
